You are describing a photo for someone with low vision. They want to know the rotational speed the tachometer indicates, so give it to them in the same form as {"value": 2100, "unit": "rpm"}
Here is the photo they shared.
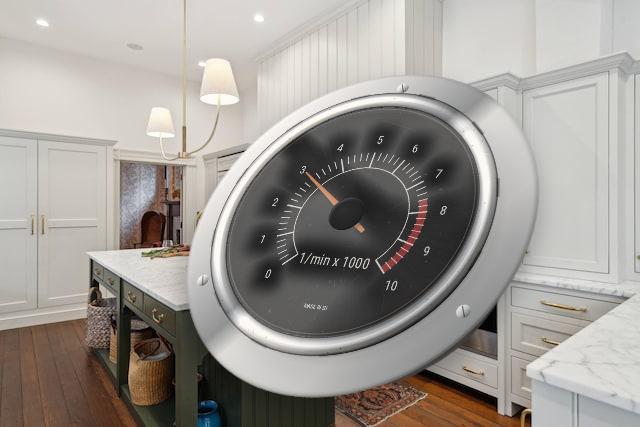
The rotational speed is {"value": 3000, "unit": "rpm"}
